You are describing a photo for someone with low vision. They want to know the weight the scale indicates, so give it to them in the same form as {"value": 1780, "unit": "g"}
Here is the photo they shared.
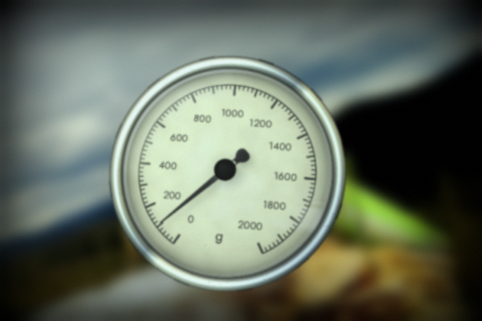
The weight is {"value": 100, "unit": "g"}
